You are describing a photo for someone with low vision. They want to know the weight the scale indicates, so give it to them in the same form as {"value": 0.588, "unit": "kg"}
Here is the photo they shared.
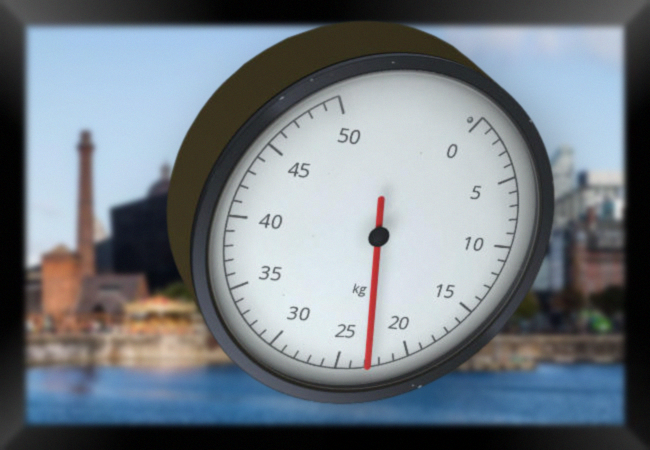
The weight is {"value": 23, "unit": "kg"}
